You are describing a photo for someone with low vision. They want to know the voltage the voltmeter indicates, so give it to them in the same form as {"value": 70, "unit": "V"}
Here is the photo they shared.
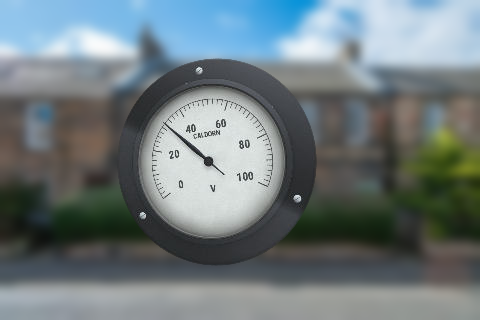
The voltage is {"value": 32, "unit": "V"}
